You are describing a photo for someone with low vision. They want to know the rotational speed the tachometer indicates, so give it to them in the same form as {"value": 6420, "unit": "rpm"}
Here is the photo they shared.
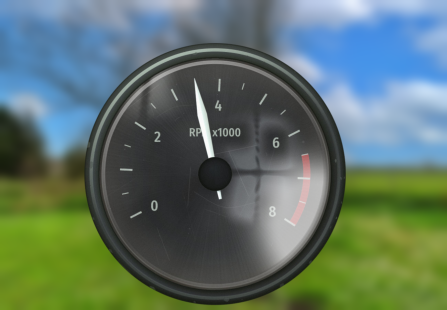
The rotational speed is {"value": 3500, "unit": "rpm"}
